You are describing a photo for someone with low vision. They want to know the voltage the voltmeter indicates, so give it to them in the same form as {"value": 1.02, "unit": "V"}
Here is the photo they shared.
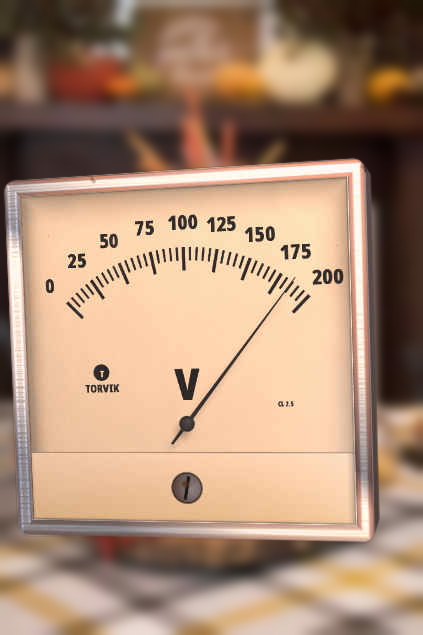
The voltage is {"value": 185, "unit": "V"}
